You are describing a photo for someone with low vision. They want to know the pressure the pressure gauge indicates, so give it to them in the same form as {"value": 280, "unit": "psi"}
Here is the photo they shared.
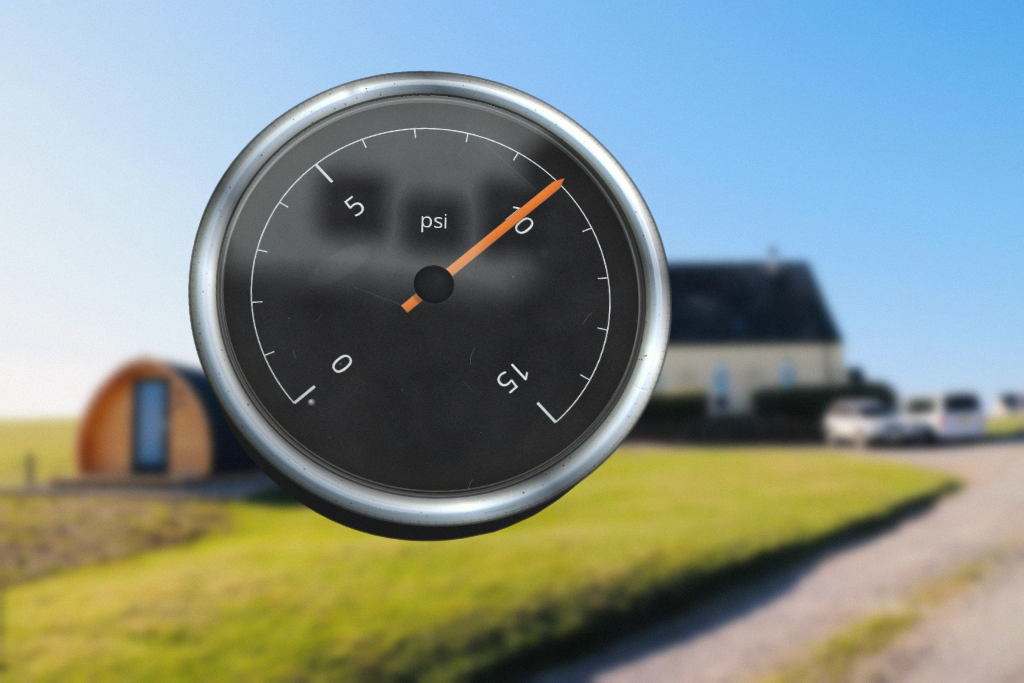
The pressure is {"value": 10, "unit": "psi"}
